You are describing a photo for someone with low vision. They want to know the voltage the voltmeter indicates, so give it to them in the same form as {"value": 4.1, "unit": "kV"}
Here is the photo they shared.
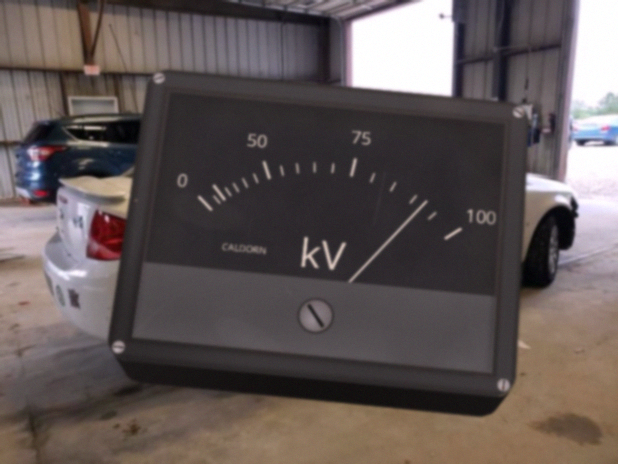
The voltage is {"value": 92.5, "unit": "kV"}
